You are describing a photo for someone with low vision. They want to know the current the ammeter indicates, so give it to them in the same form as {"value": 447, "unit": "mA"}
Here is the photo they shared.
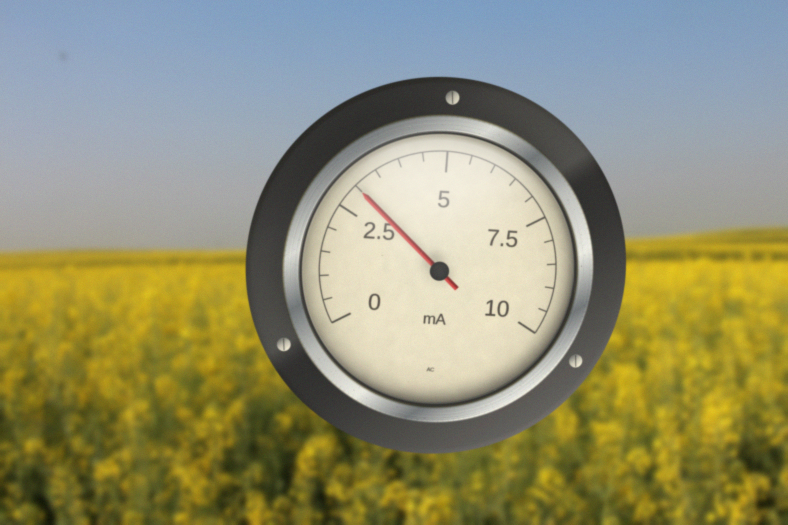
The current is {"value": 3, "unit": "mA"}
